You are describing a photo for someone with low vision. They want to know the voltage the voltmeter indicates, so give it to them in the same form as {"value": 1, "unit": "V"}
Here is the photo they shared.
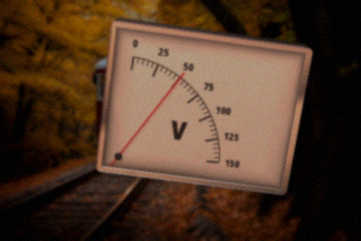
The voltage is {"value": 50, "unit": "V"}
